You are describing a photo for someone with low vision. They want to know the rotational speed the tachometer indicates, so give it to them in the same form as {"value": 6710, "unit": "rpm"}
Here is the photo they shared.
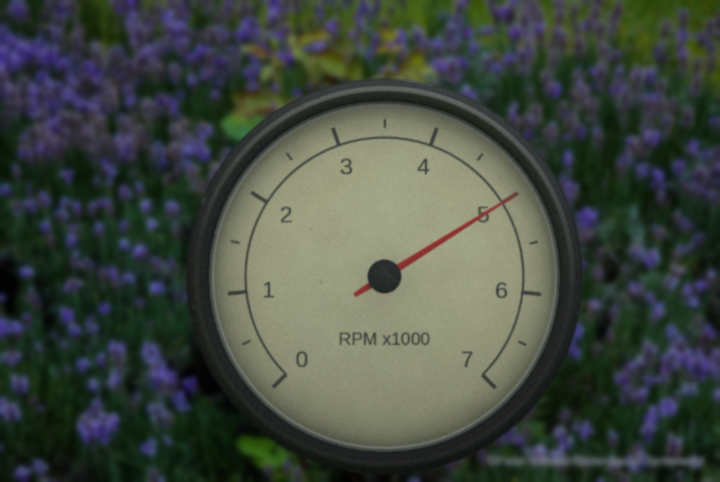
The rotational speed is {"value": 5000, "unit": "rpm"}
